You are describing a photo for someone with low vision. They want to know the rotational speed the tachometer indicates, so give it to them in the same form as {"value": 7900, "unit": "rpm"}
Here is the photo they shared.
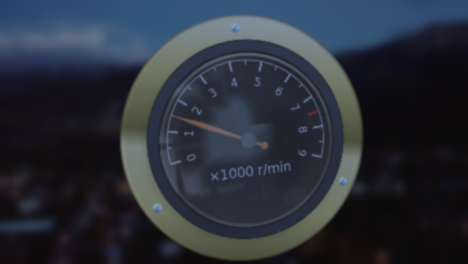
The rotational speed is {"value": 1500, "unit": "rpm"}
